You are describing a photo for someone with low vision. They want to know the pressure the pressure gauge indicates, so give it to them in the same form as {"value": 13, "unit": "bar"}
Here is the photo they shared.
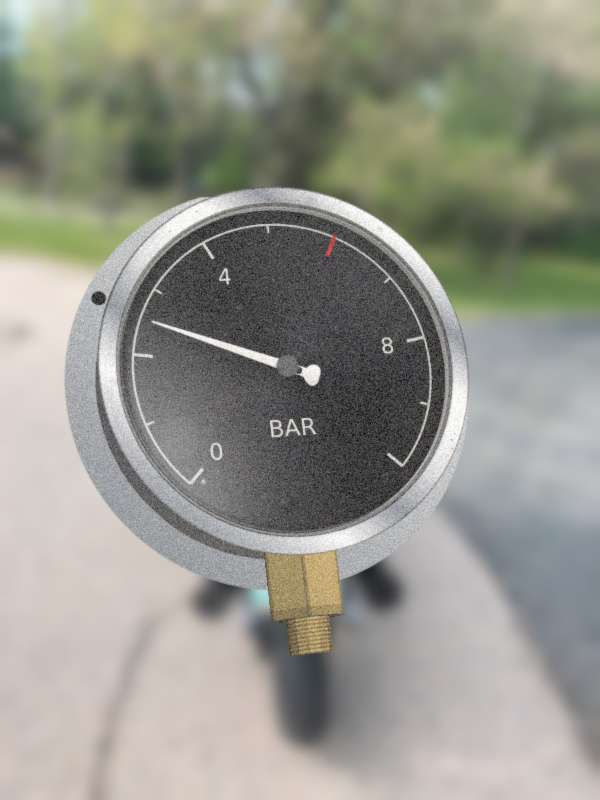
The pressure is {"value": 2.5, "unit": "bar"}
